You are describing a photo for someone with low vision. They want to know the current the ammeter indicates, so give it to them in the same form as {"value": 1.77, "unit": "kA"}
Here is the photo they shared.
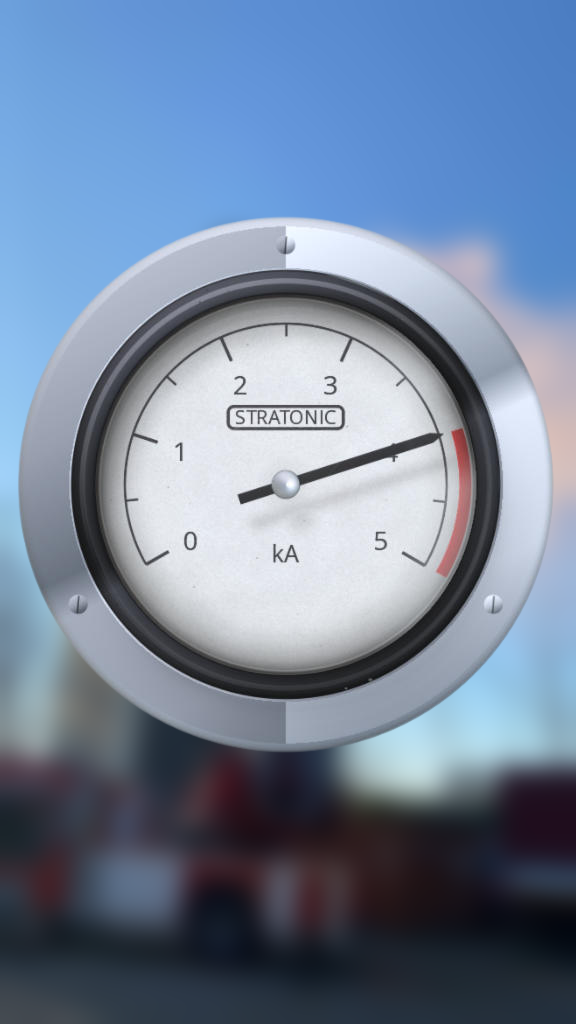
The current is {"value": 4, "unit": "kA"}
